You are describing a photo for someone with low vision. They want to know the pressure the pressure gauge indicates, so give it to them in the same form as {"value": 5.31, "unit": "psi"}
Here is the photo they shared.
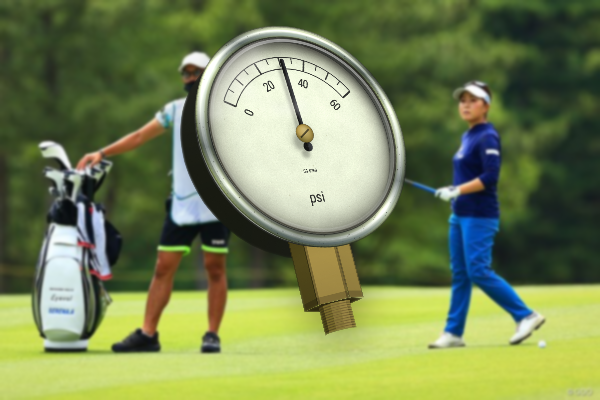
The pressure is {"value": 30, "unit": "psi"}
